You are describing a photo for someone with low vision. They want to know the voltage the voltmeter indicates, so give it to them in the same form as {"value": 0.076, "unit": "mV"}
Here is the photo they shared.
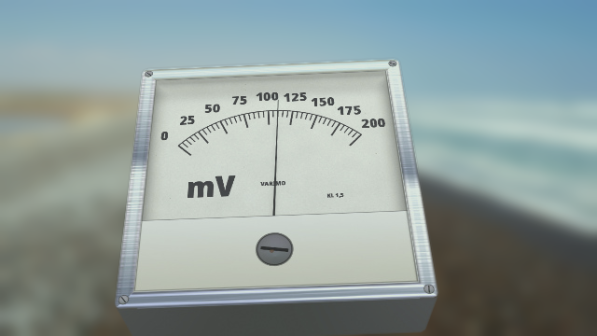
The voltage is {"value": 110, "unit": "mV"}
